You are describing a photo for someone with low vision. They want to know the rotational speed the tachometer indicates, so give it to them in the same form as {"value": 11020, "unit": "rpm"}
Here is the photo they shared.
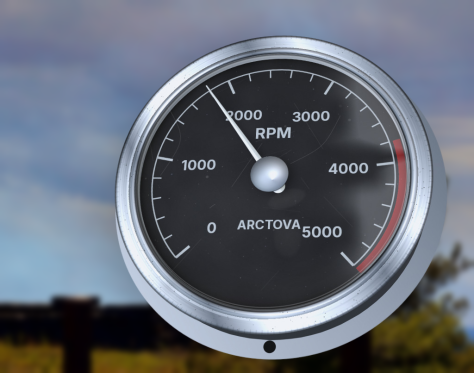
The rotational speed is {"value": 1800, "unit": "rpm"}
